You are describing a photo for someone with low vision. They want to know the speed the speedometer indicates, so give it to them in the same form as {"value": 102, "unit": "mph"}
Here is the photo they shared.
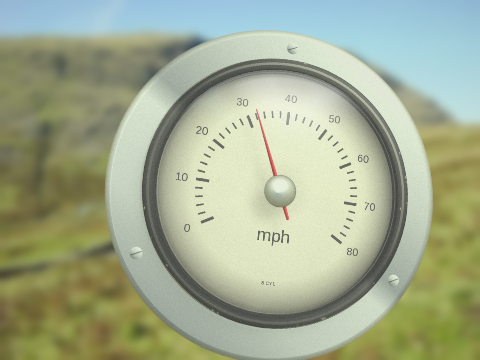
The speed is {"value": 32, "unit": "mph"}
